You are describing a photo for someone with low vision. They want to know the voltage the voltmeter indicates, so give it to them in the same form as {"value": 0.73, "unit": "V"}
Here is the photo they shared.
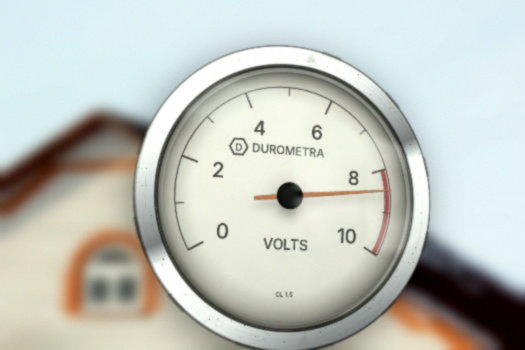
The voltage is {"value": 8.5, "unit": "V"}
